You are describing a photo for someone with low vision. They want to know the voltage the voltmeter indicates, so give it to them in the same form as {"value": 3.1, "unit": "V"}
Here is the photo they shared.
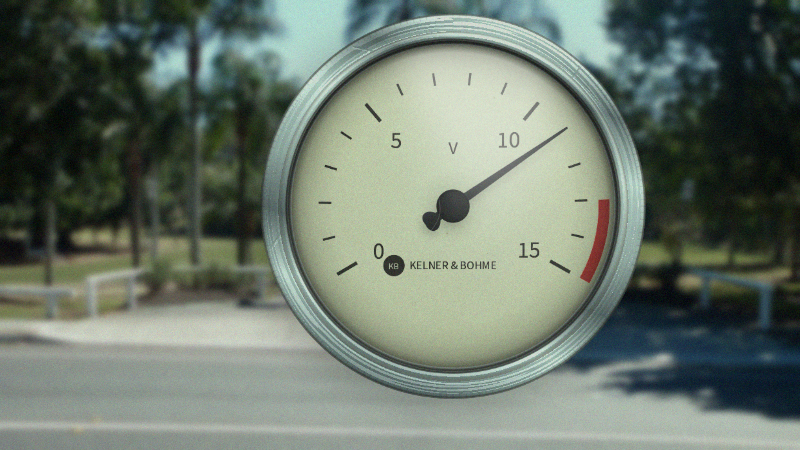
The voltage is {"value": 11, "unit": "V"}
